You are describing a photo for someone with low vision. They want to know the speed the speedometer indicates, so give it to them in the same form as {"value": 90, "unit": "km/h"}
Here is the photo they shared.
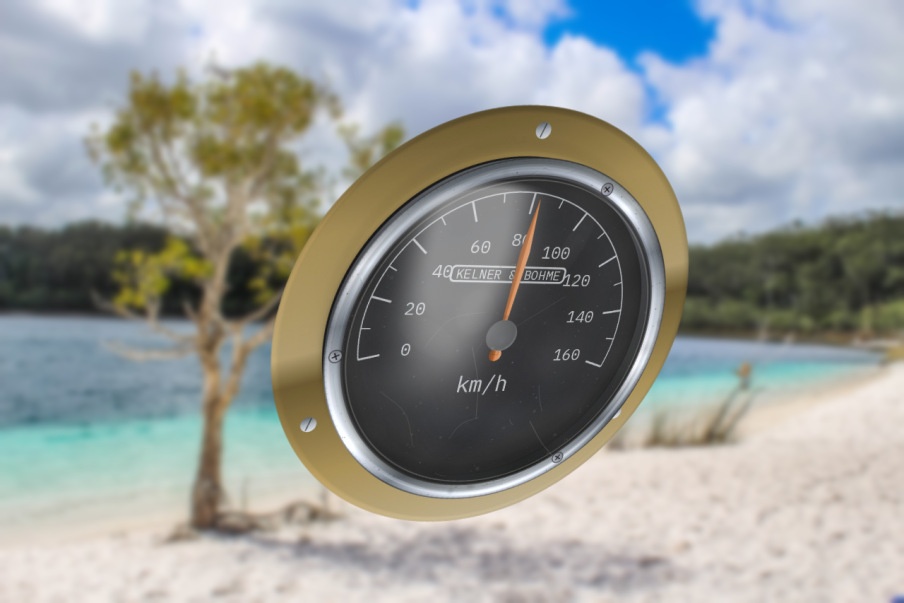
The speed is {"value": 80, "unit": "km/h"}
